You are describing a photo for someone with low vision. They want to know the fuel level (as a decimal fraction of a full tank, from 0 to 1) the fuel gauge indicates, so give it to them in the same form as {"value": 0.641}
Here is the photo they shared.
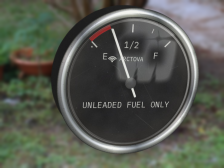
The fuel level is {"value": 0.25}
